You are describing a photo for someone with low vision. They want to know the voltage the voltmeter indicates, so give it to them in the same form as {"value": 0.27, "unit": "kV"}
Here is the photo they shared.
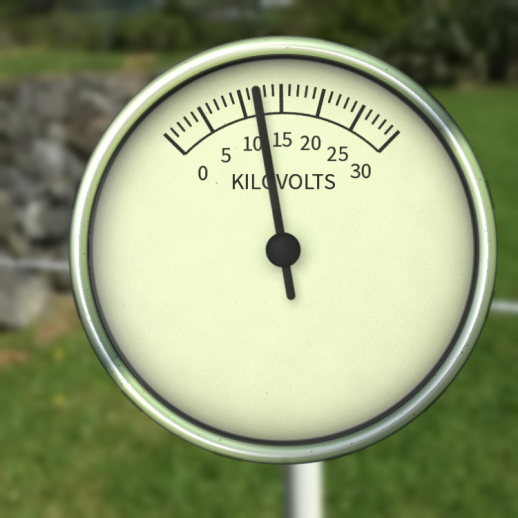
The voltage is {"value": 12, "unit": "kV"}
